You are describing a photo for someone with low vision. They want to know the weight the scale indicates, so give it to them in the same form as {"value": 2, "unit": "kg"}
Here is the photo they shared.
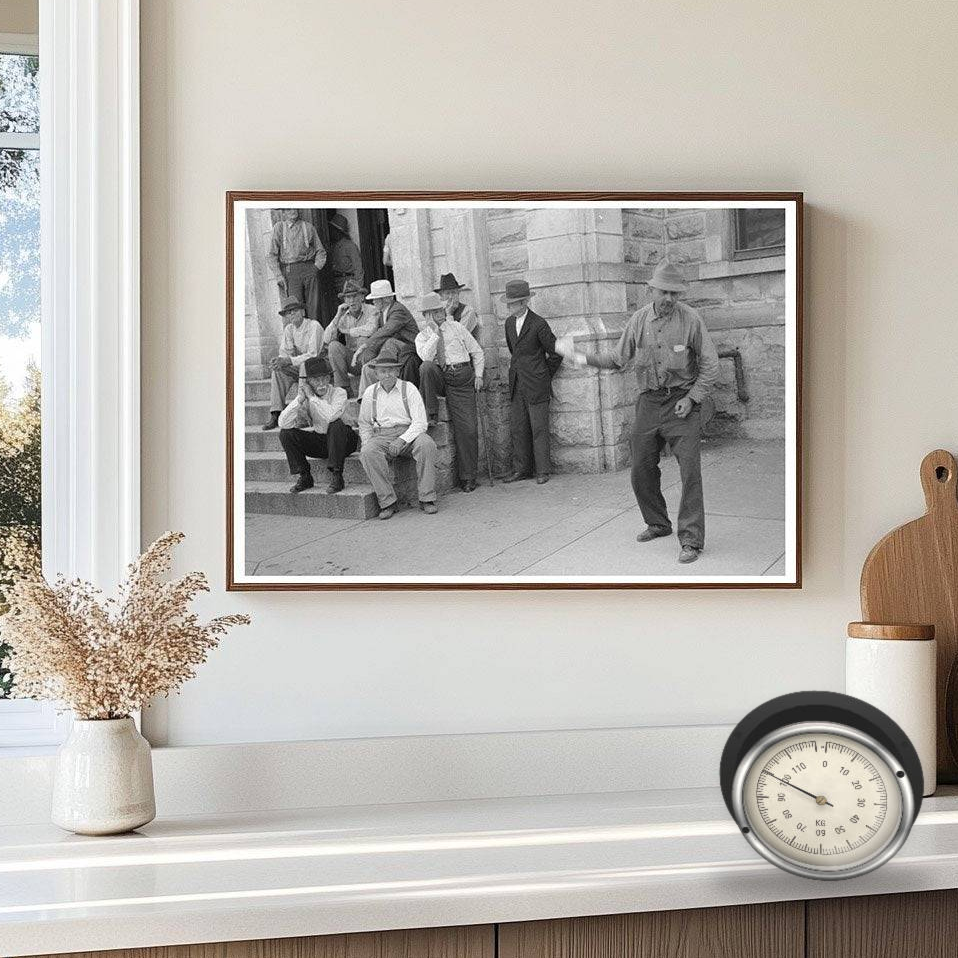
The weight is {"value": 100, "unit": "kg"}
